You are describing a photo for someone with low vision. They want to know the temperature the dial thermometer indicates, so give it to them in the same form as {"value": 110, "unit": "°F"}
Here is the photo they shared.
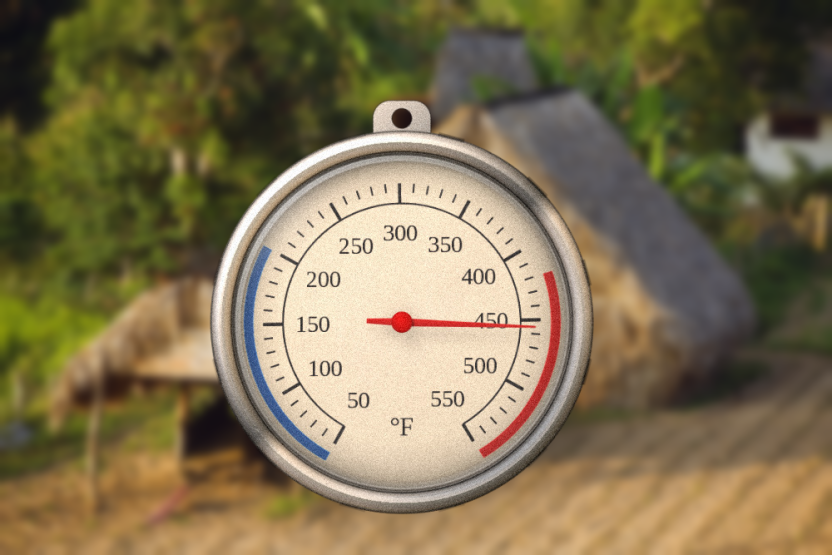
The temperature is {"value": 455, "unit": "°F"}
